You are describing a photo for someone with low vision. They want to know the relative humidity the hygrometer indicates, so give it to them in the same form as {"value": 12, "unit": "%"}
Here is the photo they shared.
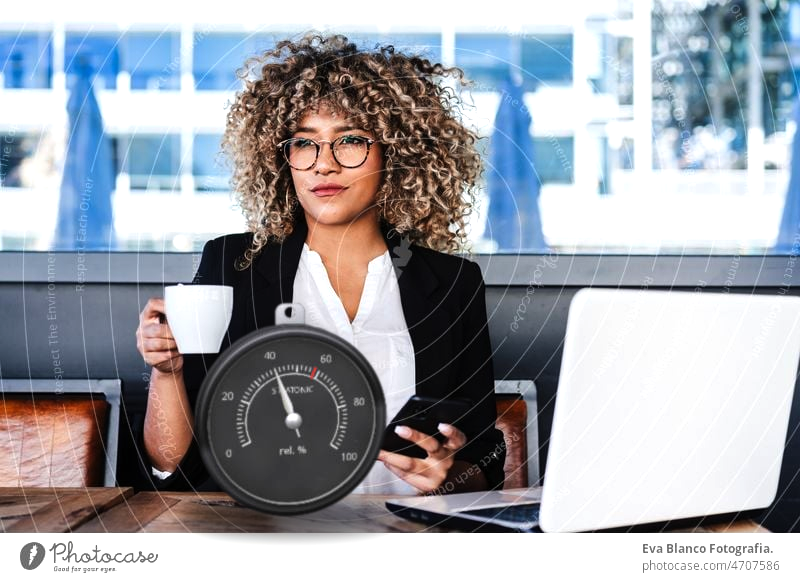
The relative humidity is {"value": 40, "unit": "%"}
